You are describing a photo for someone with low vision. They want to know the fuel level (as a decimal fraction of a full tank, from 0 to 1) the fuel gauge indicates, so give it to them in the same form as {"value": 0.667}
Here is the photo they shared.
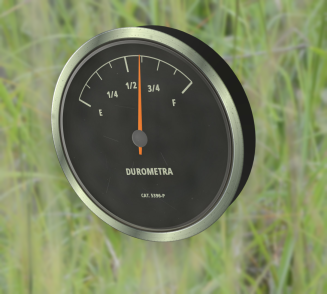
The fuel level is {"value": 0.625}
